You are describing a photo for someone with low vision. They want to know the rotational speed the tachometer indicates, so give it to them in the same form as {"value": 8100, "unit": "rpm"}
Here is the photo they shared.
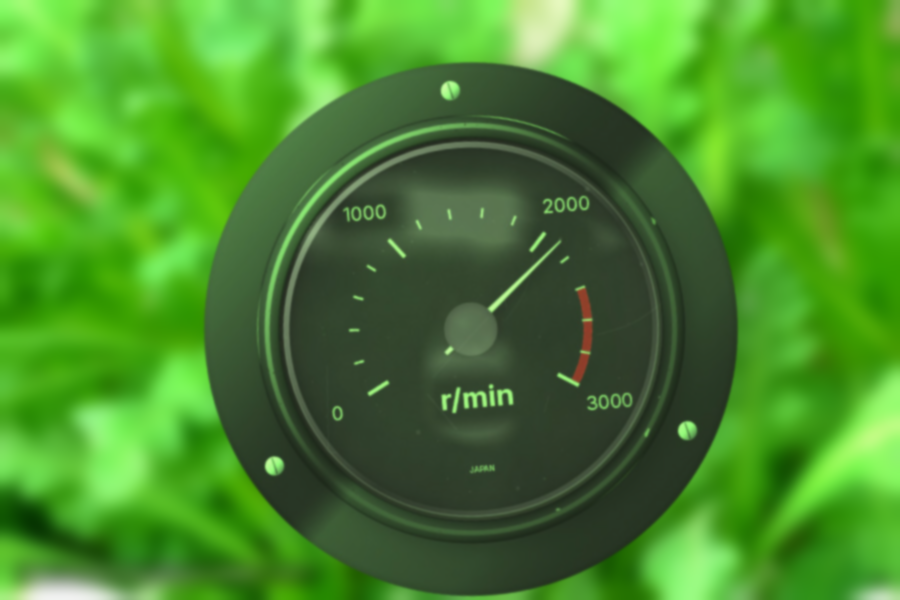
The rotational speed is {"value": 2100, "unit": "rpm"}
